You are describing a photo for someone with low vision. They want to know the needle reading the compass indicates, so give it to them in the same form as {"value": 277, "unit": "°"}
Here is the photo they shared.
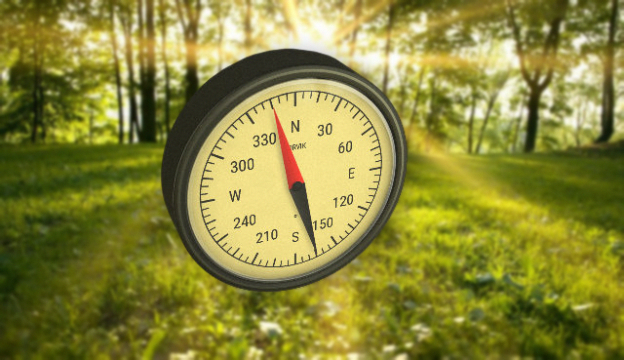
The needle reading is {"value": 345, "unit": "°"}
